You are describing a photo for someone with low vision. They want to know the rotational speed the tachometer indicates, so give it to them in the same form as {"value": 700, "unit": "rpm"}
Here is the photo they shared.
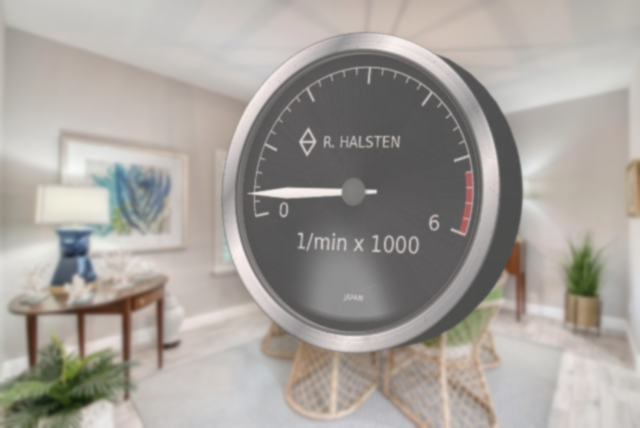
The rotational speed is {"value": 300, "unit": "rpm"}
